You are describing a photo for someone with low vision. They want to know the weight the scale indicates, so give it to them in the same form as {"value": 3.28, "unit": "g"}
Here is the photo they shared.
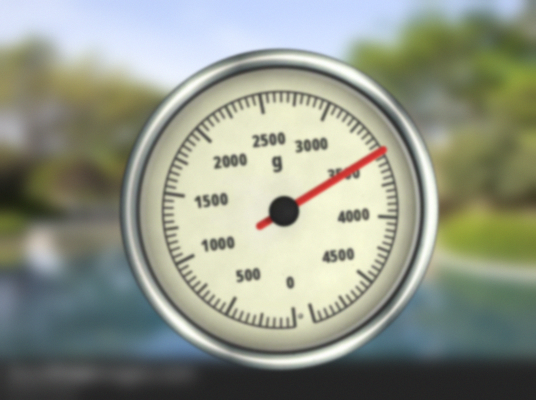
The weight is {"value": 3500, "unit": "g"}
